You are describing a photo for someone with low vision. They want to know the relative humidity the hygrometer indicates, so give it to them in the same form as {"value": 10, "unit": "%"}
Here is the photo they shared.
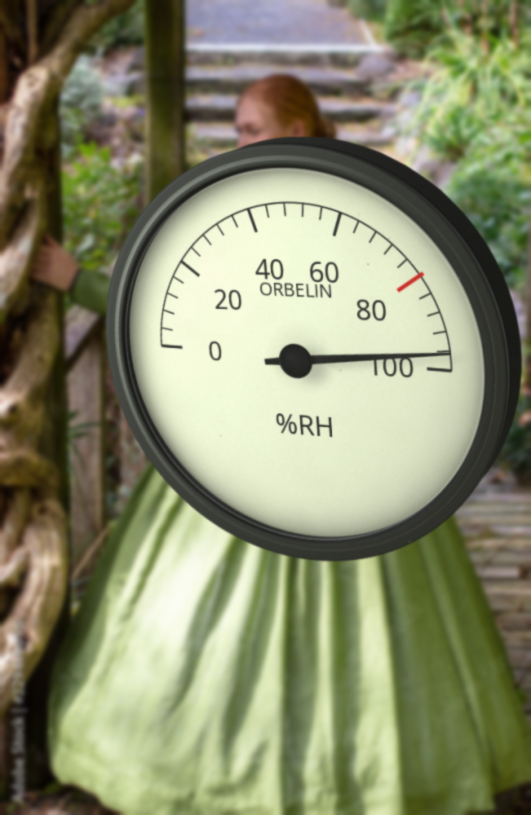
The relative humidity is {"value": 96, "unit": "%"}
